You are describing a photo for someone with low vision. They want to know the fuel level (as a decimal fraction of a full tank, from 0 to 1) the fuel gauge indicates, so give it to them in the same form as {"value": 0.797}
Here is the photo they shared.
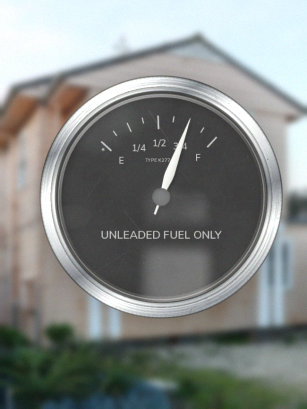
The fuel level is {"value": 0.75}
